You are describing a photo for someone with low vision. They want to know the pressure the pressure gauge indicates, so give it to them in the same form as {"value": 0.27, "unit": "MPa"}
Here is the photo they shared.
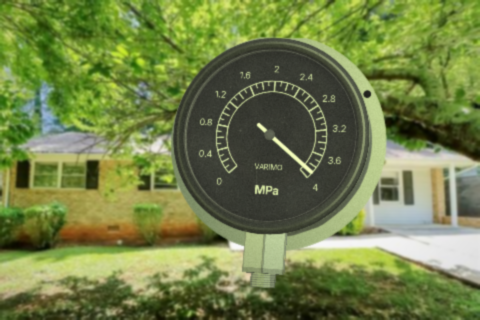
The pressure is {"value": 3.9, "unit": "MPa"}
